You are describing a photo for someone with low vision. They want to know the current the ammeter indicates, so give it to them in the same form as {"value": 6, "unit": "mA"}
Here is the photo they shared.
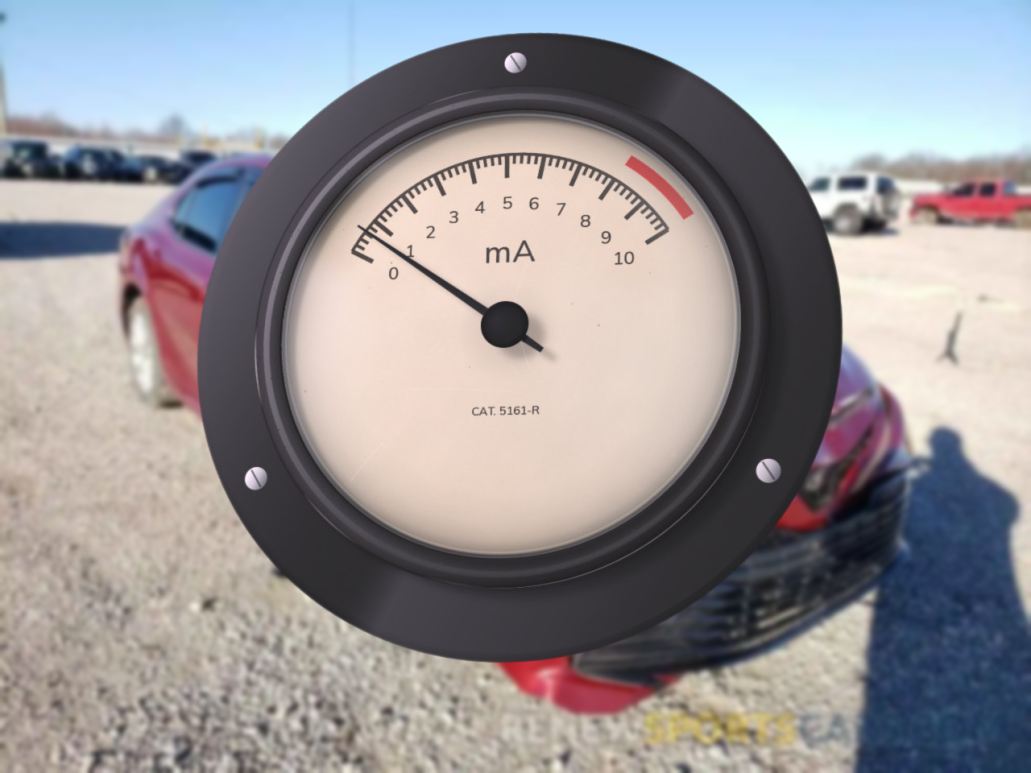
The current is {"value": 0.6, "unit": "mA"}
